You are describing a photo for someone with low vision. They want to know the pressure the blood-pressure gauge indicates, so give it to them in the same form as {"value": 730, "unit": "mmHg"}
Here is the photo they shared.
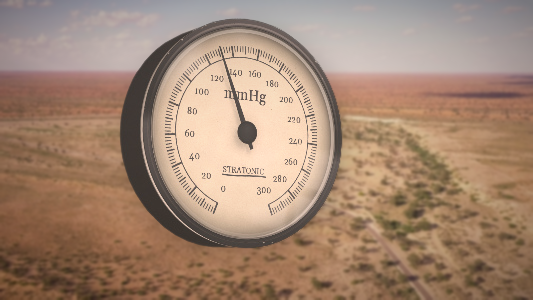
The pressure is {"value": 130, "unit": "mmHg"}
